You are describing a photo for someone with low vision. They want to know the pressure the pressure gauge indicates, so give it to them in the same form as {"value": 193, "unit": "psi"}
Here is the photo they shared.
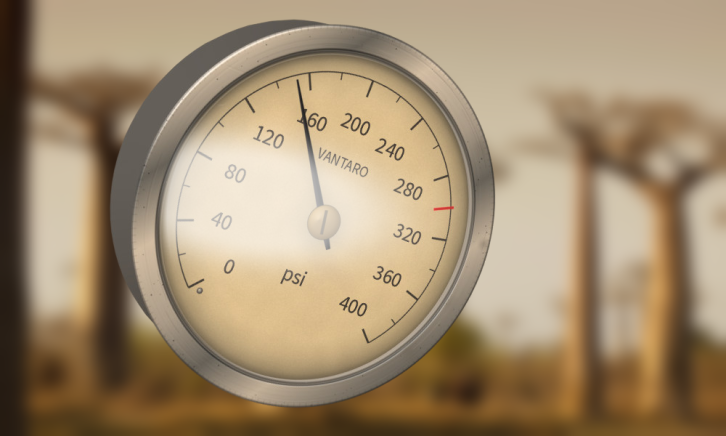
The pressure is {"value": 150, "unit": "psi"}
